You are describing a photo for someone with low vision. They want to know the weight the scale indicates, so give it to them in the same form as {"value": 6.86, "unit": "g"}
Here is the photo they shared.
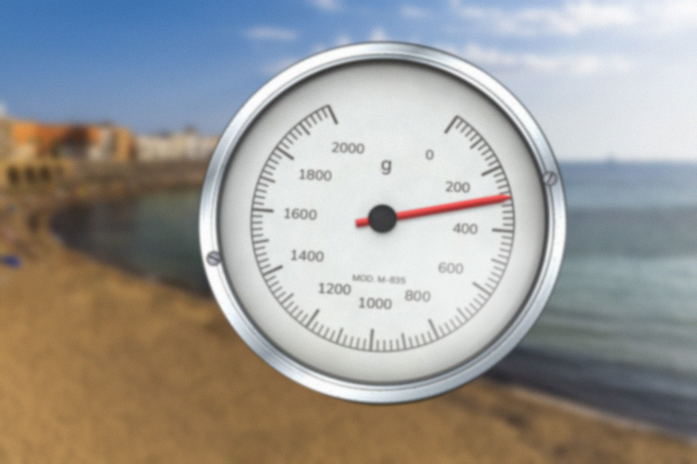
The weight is {"value": 300, "unit": "g"}
